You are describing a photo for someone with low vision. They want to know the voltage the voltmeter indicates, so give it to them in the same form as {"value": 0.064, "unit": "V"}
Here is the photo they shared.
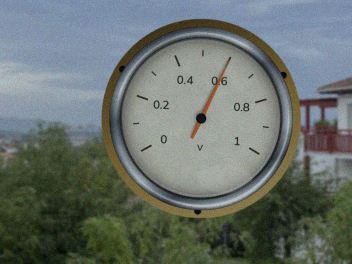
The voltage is {"value": 0.6, "unit": "V"}
